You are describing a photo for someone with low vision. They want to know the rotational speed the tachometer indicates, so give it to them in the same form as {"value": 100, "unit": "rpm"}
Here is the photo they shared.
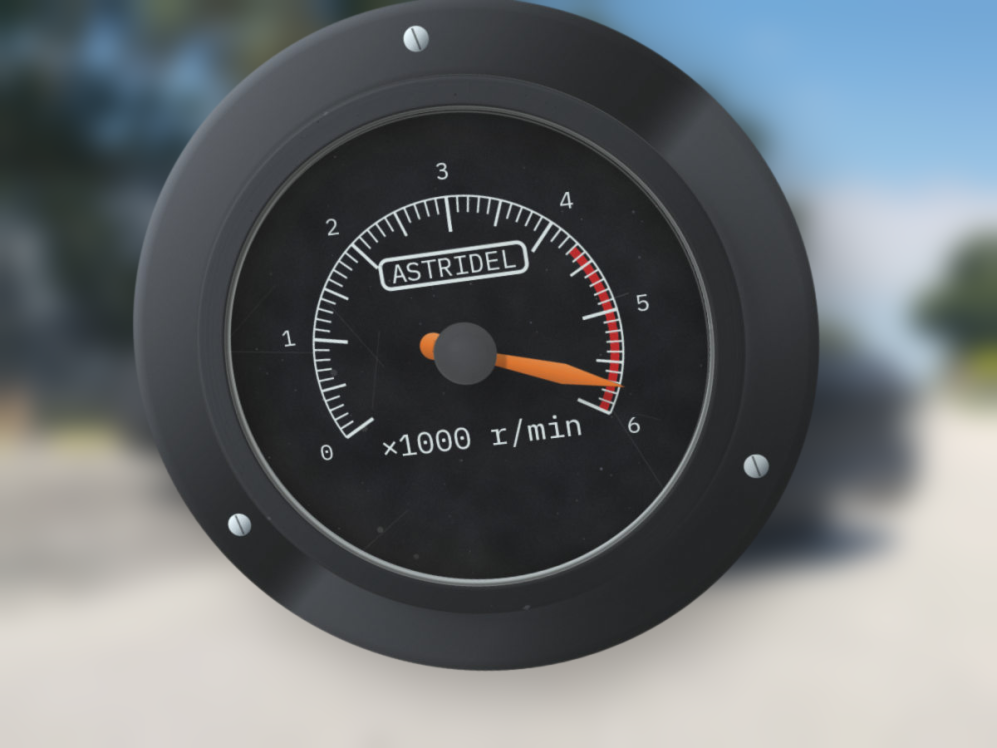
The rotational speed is {"value": 5700, "unit": "rpm"}
